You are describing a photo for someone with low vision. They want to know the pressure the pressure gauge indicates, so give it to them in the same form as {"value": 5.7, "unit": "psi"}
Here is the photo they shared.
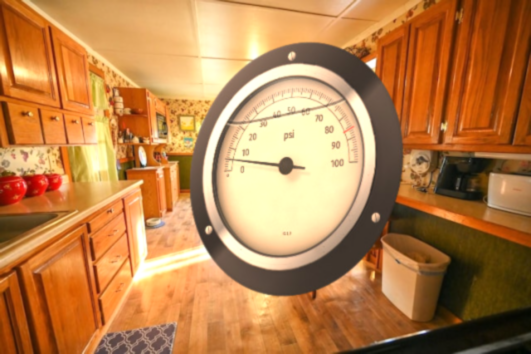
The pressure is {"value": 5, "unit": "psi"}
